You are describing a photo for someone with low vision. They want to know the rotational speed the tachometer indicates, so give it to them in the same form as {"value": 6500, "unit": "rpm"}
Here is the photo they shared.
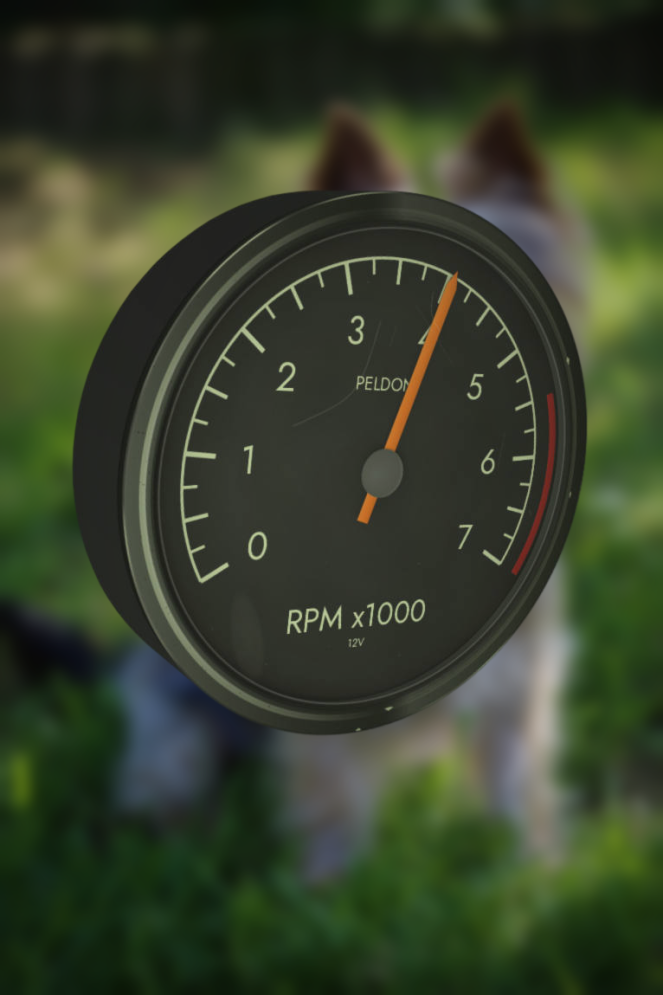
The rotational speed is {"value": 4000, "unit": "rpm"}
